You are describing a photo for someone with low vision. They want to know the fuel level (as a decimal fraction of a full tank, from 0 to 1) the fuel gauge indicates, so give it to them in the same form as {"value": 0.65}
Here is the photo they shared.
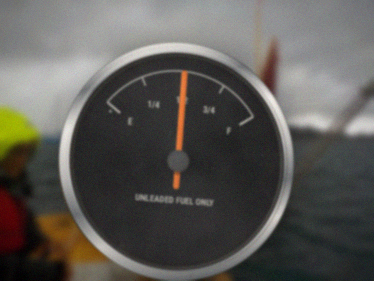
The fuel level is {"value": 0.5}
